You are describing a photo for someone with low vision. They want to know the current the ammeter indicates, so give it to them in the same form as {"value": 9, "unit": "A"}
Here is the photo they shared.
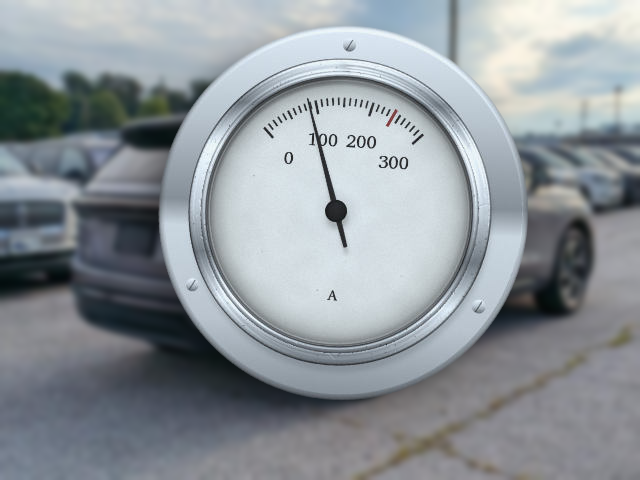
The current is {"value": 90, "unit": "A"}
